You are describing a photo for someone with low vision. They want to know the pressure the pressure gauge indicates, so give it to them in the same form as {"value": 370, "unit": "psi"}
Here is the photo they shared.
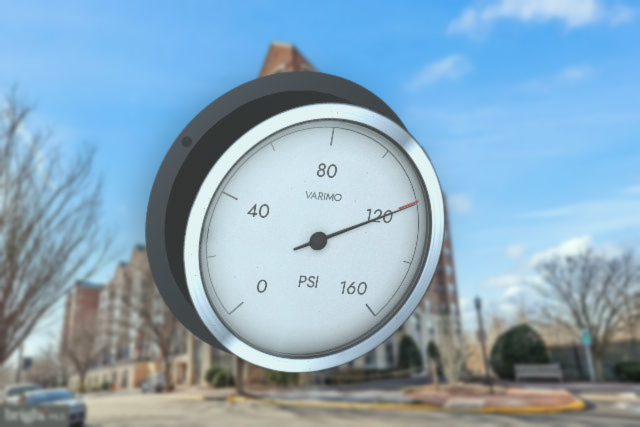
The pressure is {"value": 120, "unit": "psi"}
